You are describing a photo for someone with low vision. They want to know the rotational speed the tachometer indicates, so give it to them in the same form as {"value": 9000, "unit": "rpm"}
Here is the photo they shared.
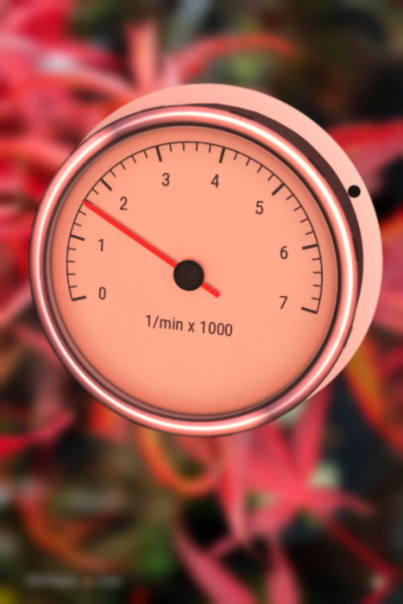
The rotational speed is {"value": 1600, "unit": "rpm"}
